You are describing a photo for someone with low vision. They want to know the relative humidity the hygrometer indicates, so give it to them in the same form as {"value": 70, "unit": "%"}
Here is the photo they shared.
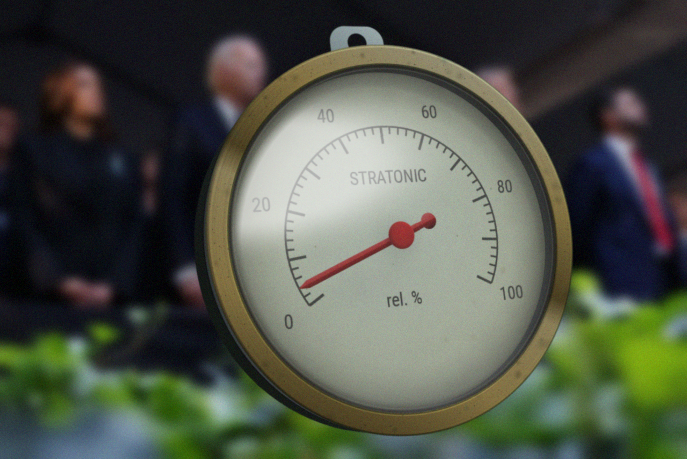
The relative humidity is {"value": 4, "unit": "%"}
